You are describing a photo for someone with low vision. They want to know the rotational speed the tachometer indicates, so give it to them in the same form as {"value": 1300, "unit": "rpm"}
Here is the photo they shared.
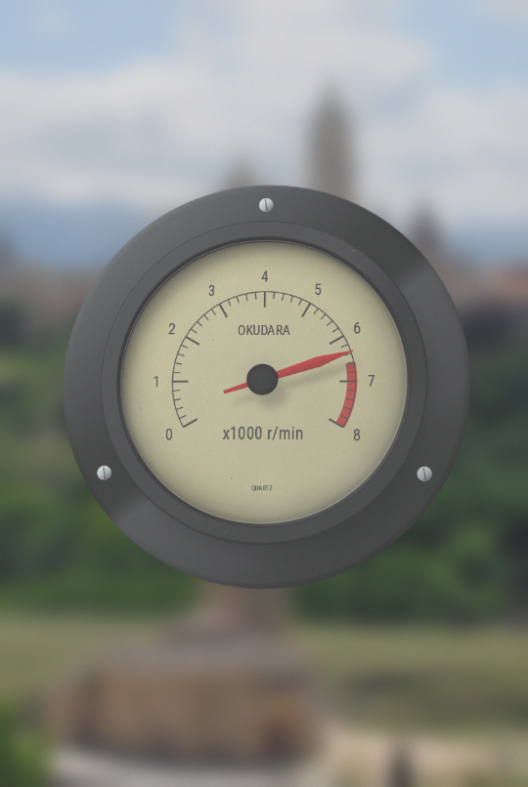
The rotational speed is {"value": 6400, "unit": "rpm"}
